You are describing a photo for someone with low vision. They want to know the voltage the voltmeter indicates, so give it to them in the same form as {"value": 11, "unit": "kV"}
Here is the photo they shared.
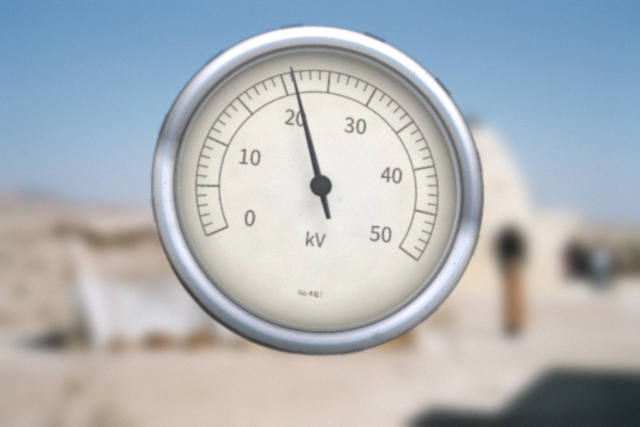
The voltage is {"value": 21, "unit": "kV"}
